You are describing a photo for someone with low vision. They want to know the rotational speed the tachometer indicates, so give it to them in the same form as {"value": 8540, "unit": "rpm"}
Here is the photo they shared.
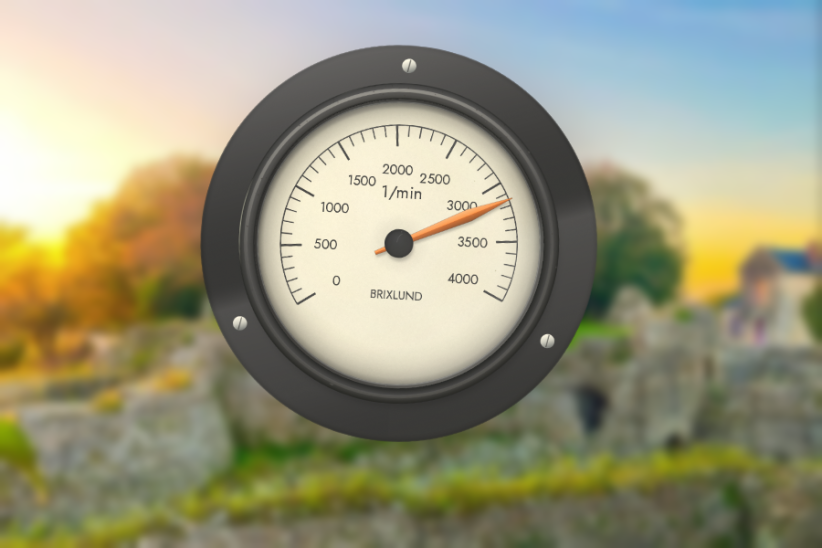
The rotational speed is {"value": 3150, "unit": "rpm"}
